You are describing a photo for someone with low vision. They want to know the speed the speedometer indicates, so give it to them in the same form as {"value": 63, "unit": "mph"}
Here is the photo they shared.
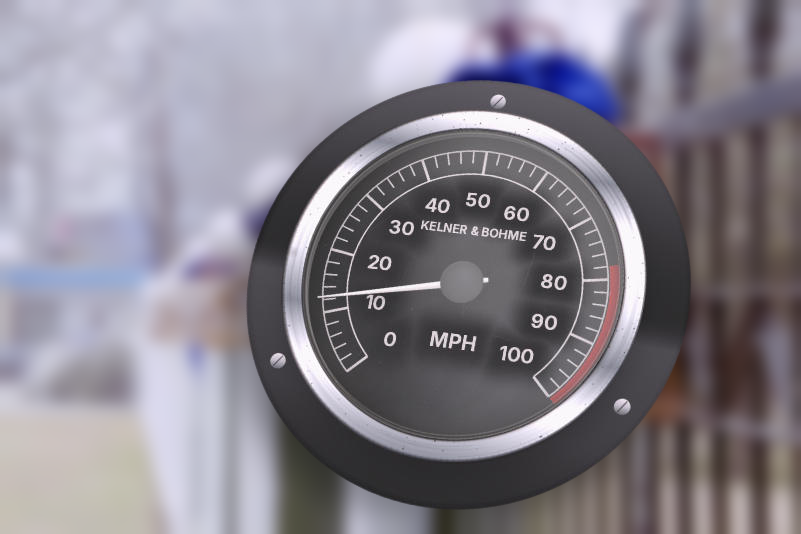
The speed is {"value": 12, "unit": "mph"}
